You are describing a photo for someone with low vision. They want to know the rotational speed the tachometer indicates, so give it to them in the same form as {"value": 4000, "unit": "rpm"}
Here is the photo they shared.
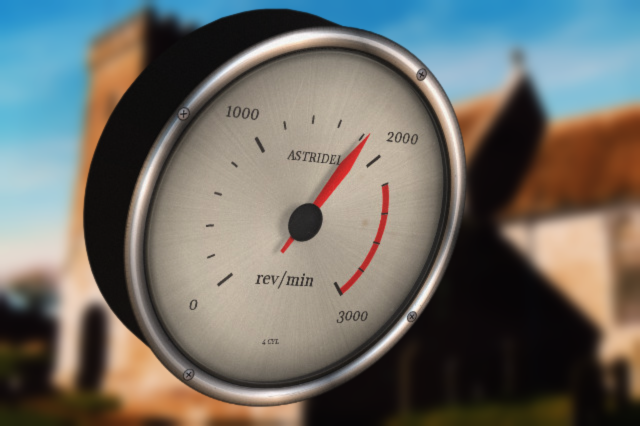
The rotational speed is {"value": 1800, "unit": "rpm"}
